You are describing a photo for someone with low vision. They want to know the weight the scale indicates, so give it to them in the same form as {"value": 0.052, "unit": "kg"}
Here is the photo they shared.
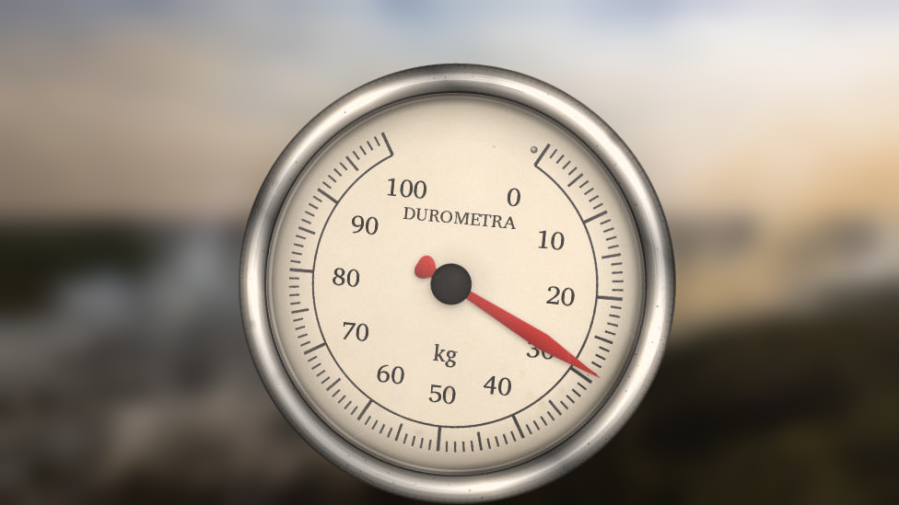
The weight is {"value": 29, "unit": "kg"}
